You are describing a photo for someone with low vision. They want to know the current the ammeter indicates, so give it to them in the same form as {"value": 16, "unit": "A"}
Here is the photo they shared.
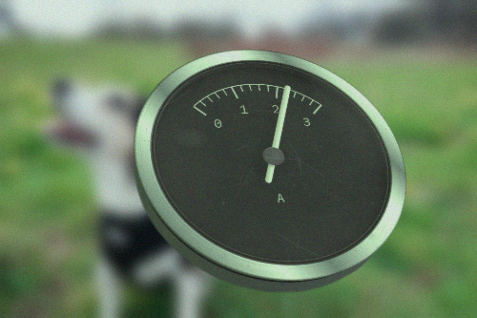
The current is {"value": 2.2, "unit": "A"}
